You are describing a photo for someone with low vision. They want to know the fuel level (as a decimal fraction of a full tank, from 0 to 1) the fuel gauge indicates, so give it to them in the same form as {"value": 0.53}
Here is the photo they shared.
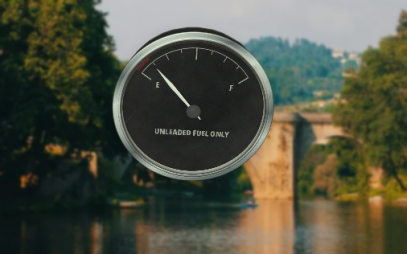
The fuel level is {"value": 0.125}
